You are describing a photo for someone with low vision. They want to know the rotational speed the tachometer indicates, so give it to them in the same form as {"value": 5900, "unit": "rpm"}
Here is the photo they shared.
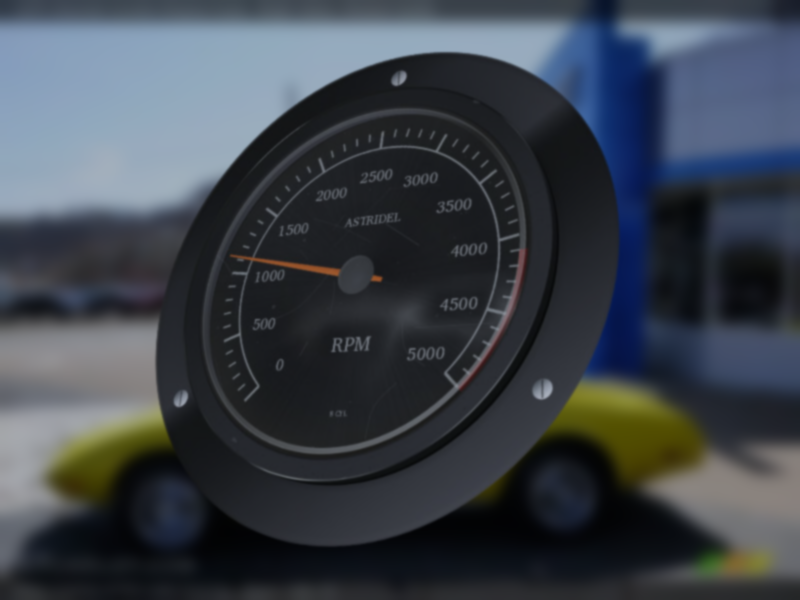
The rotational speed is {"value": 1100, "unit": "rpm"}
